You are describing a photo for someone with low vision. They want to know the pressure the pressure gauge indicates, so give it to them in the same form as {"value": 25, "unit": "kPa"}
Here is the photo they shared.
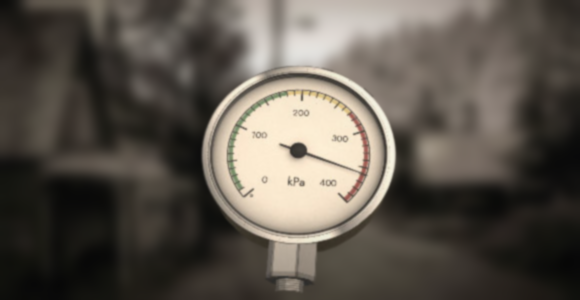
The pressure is {"value": 360, "unit": "kPa"}
